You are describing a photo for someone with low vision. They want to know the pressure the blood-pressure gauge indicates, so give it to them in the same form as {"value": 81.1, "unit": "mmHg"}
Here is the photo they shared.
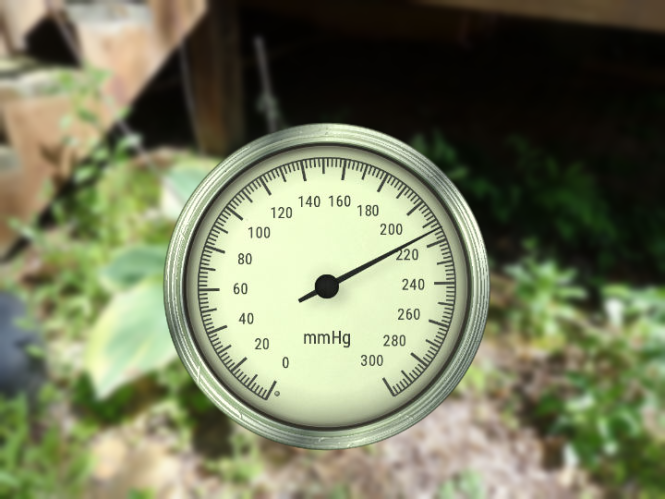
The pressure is {"value": 214, "unit": "mmHg"}
